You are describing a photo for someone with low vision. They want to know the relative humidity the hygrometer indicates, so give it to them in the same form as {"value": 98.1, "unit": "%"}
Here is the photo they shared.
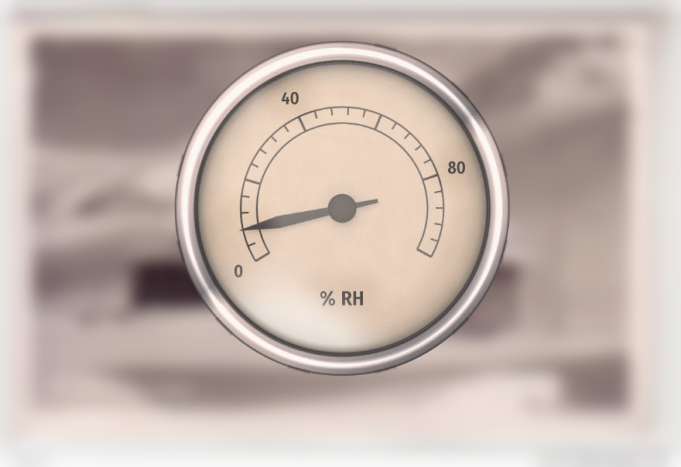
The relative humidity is {"value": 8, "unit": "%"}
